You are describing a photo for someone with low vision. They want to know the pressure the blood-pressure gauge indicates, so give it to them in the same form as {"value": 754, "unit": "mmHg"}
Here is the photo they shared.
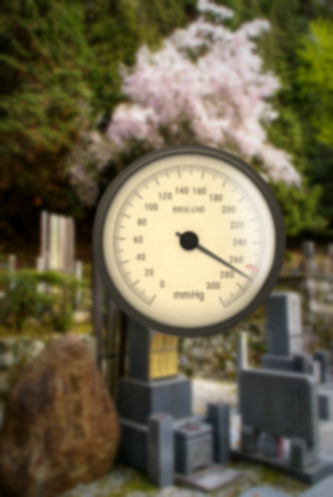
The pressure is {"value": 270, "unit": "mmHg"}
